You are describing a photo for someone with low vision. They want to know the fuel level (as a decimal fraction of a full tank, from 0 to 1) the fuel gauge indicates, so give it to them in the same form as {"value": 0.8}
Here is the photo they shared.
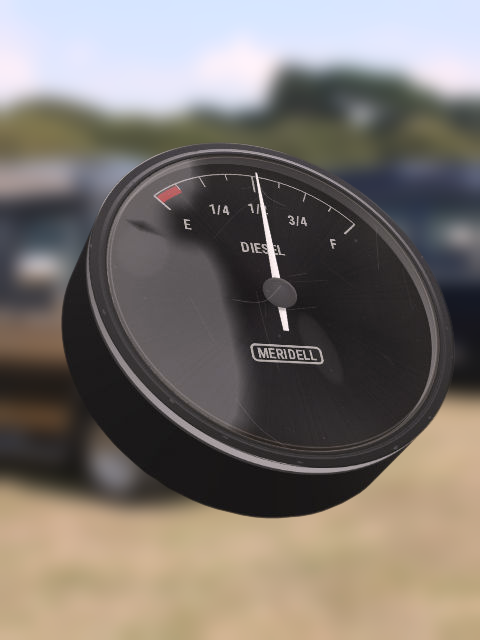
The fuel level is {"value": 0.5}
